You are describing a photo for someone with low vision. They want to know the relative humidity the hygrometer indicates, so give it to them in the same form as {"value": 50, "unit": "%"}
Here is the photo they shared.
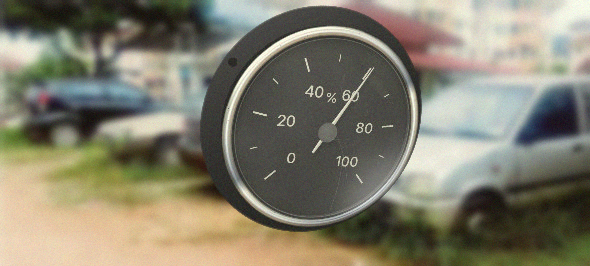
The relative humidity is {"value": 60, "unit": "%"}
